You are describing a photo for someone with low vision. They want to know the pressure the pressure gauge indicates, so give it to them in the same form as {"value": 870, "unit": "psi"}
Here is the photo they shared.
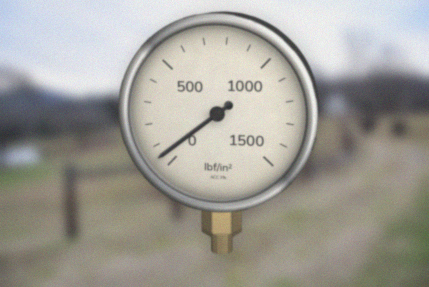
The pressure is {"value": 50, "unit": "psi"}
